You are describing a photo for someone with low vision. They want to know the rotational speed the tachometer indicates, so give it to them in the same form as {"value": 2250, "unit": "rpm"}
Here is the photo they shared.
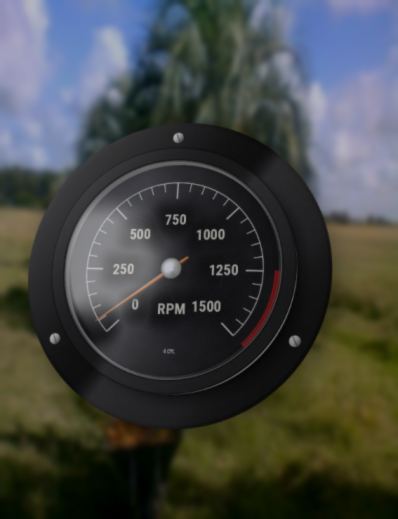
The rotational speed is {"value": 50, "unit": "rpm"}
